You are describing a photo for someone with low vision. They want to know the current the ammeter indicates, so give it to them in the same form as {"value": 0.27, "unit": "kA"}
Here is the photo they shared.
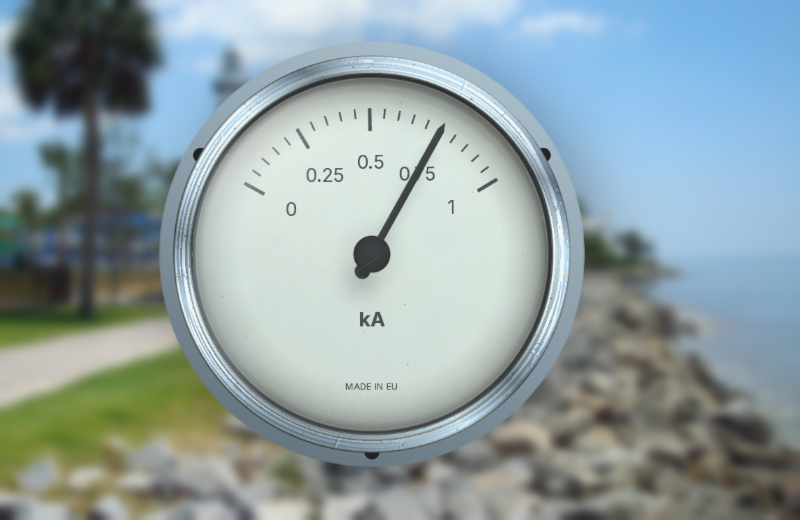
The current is {"value": 0.75, "unit": "kA"}
